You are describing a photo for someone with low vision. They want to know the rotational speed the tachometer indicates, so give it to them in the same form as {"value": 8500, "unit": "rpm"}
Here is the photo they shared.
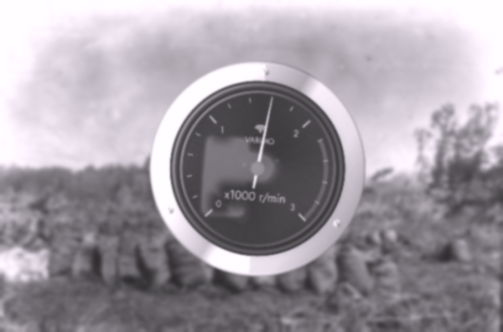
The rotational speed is {"value": 1600, "unit": "rpm"}
